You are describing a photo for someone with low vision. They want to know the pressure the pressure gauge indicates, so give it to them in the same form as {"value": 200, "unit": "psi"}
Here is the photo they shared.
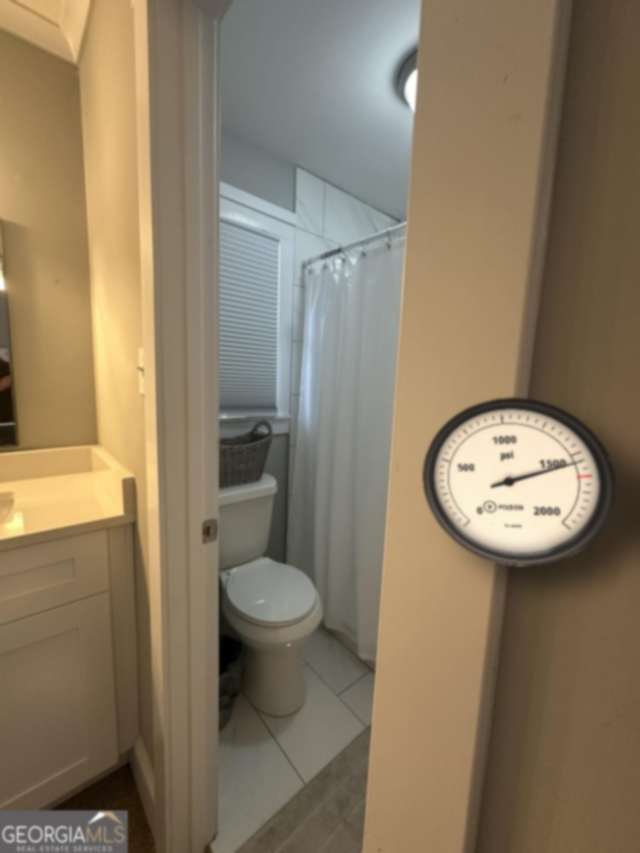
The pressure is {"value": 1550, "unit": "psi"}
